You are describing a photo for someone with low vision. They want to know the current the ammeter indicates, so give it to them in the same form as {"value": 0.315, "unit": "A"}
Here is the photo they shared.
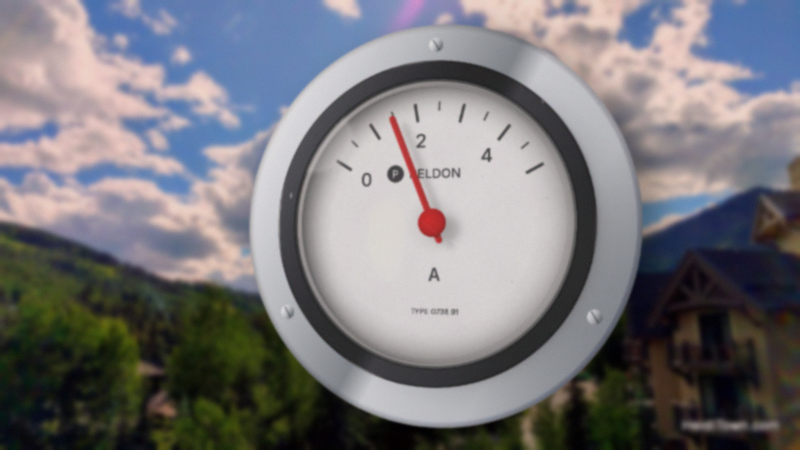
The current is {"value": 1.5, "unit": "A"}
